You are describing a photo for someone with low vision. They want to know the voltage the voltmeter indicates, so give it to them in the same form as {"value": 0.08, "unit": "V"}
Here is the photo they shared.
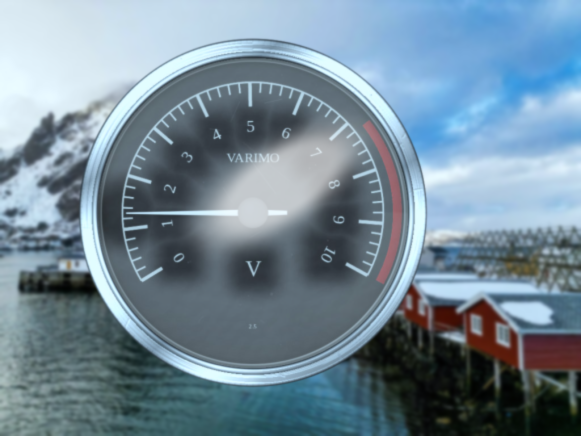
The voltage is {"value": 1.3, "unit": "V"}
